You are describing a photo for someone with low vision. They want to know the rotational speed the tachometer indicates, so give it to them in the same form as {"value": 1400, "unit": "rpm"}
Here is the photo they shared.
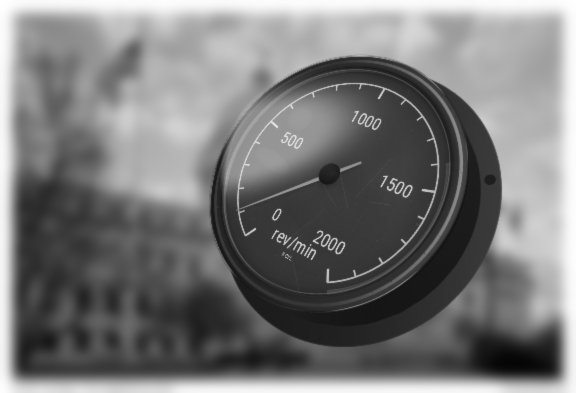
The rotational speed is {"value": 100, "unit": "rpm"}
